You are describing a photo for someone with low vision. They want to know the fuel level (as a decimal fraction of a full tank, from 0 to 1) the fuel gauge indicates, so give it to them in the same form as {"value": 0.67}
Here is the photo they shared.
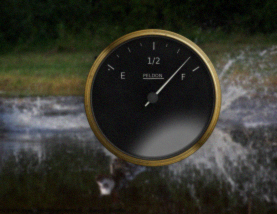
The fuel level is {"value": 0.875}
